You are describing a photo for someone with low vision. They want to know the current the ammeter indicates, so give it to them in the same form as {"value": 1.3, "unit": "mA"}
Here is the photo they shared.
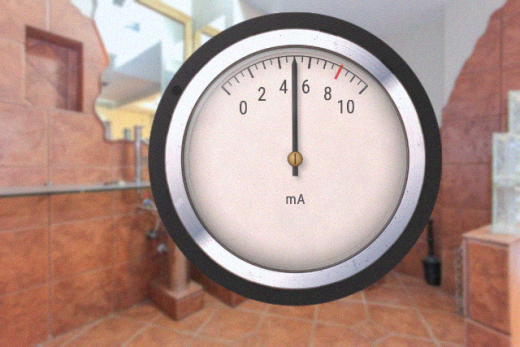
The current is {"value": 5, "unit": "mA"}
